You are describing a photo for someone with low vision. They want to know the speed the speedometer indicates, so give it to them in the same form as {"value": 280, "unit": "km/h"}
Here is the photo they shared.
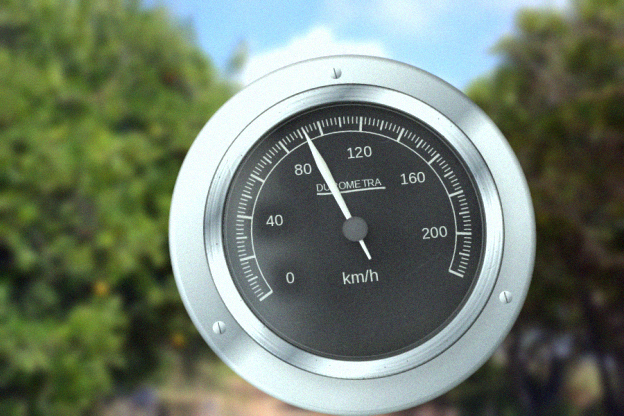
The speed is {"value": 92, "unit": "km/h"}
